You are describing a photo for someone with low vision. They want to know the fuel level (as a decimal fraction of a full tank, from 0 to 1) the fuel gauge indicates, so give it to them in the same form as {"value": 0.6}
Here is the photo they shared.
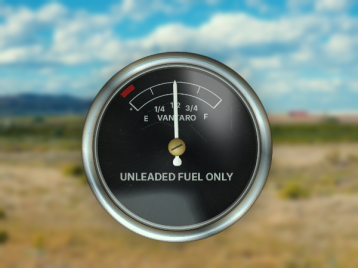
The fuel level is {"value": 0.5}
